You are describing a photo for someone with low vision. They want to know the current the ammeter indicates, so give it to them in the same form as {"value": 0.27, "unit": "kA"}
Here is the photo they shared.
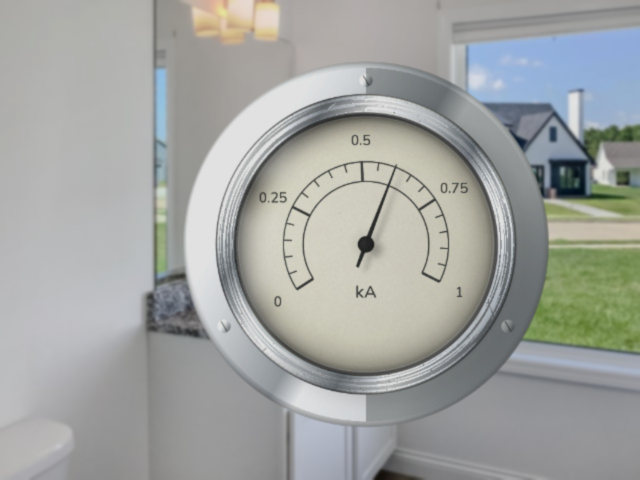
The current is {"value": 0.6, "unit": "kA"}
